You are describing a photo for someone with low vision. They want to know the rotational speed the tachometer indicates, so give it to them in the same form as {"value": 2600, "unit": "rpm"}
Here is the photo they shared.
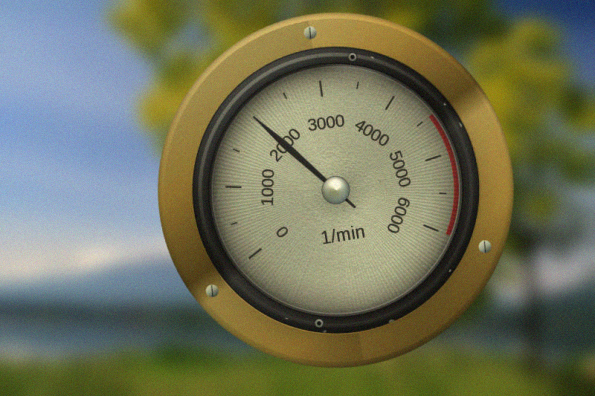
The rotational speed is {"value": 2000, "unit": "rpm"}
